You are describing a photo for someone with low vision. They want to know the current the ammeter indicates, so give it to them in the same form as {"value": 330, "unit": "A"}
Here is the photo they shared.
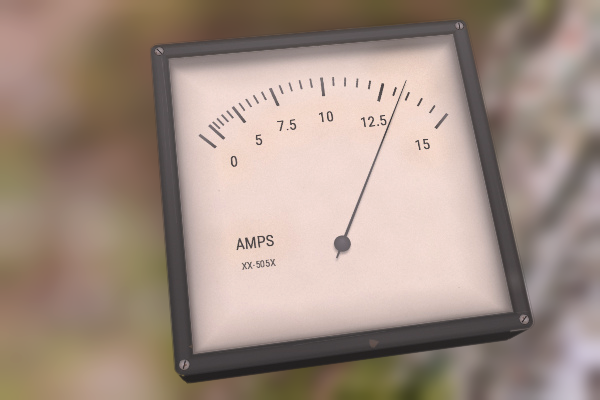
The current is {"value": 13.25, "unit": "A"}
